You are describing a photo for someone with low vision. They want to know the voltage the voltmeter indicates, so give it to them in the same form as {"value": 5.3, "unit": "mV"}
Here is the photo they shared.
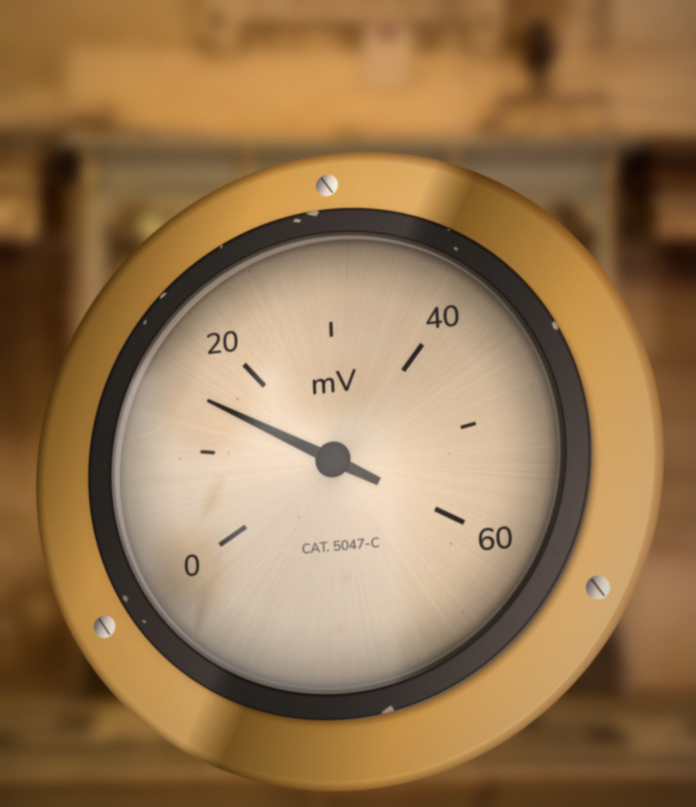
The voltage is {"value": 15, "unit": "mV"}
